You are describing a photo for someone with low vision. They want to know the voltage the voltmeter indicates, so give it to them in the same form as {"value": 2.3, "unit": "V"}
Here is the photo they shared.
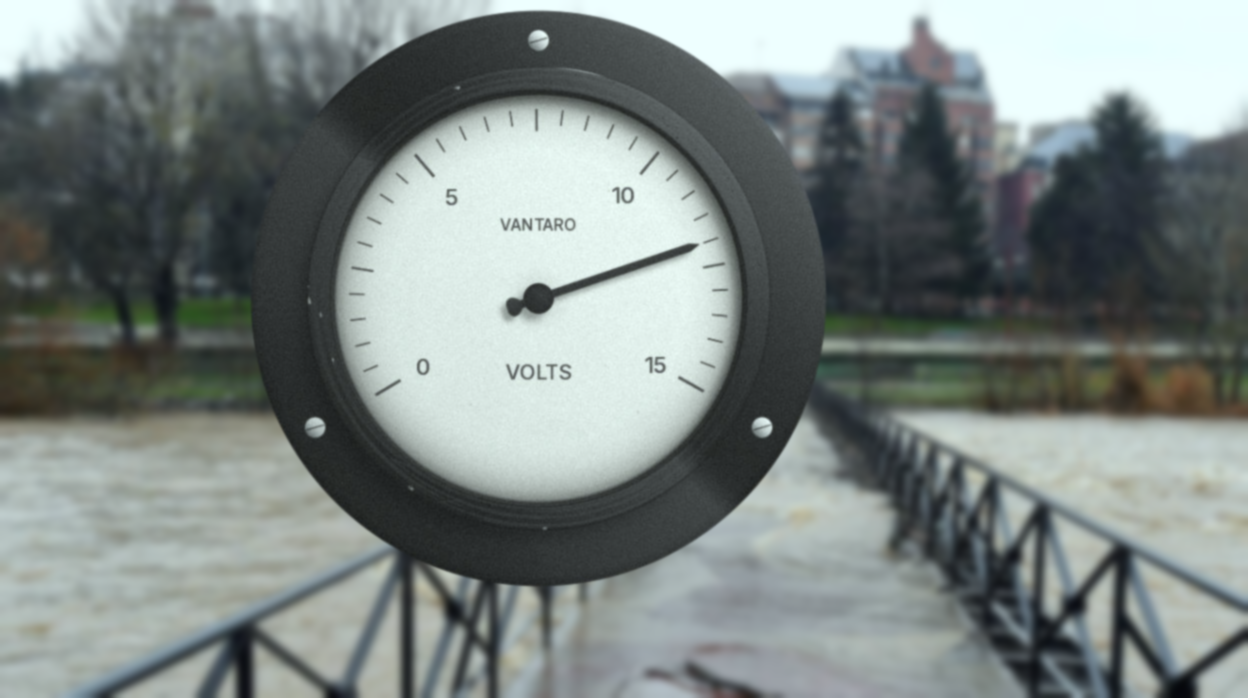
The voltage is {"value": 12, "unit": "V"}
